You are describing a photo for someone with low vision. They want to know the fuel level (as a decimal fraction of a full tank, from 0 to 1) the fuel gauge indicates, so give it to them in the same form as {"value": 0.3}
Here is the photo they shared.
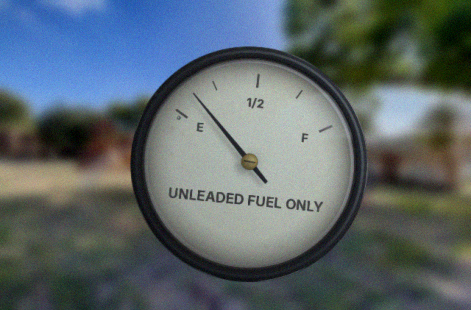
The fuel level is {"value": 0.125}
